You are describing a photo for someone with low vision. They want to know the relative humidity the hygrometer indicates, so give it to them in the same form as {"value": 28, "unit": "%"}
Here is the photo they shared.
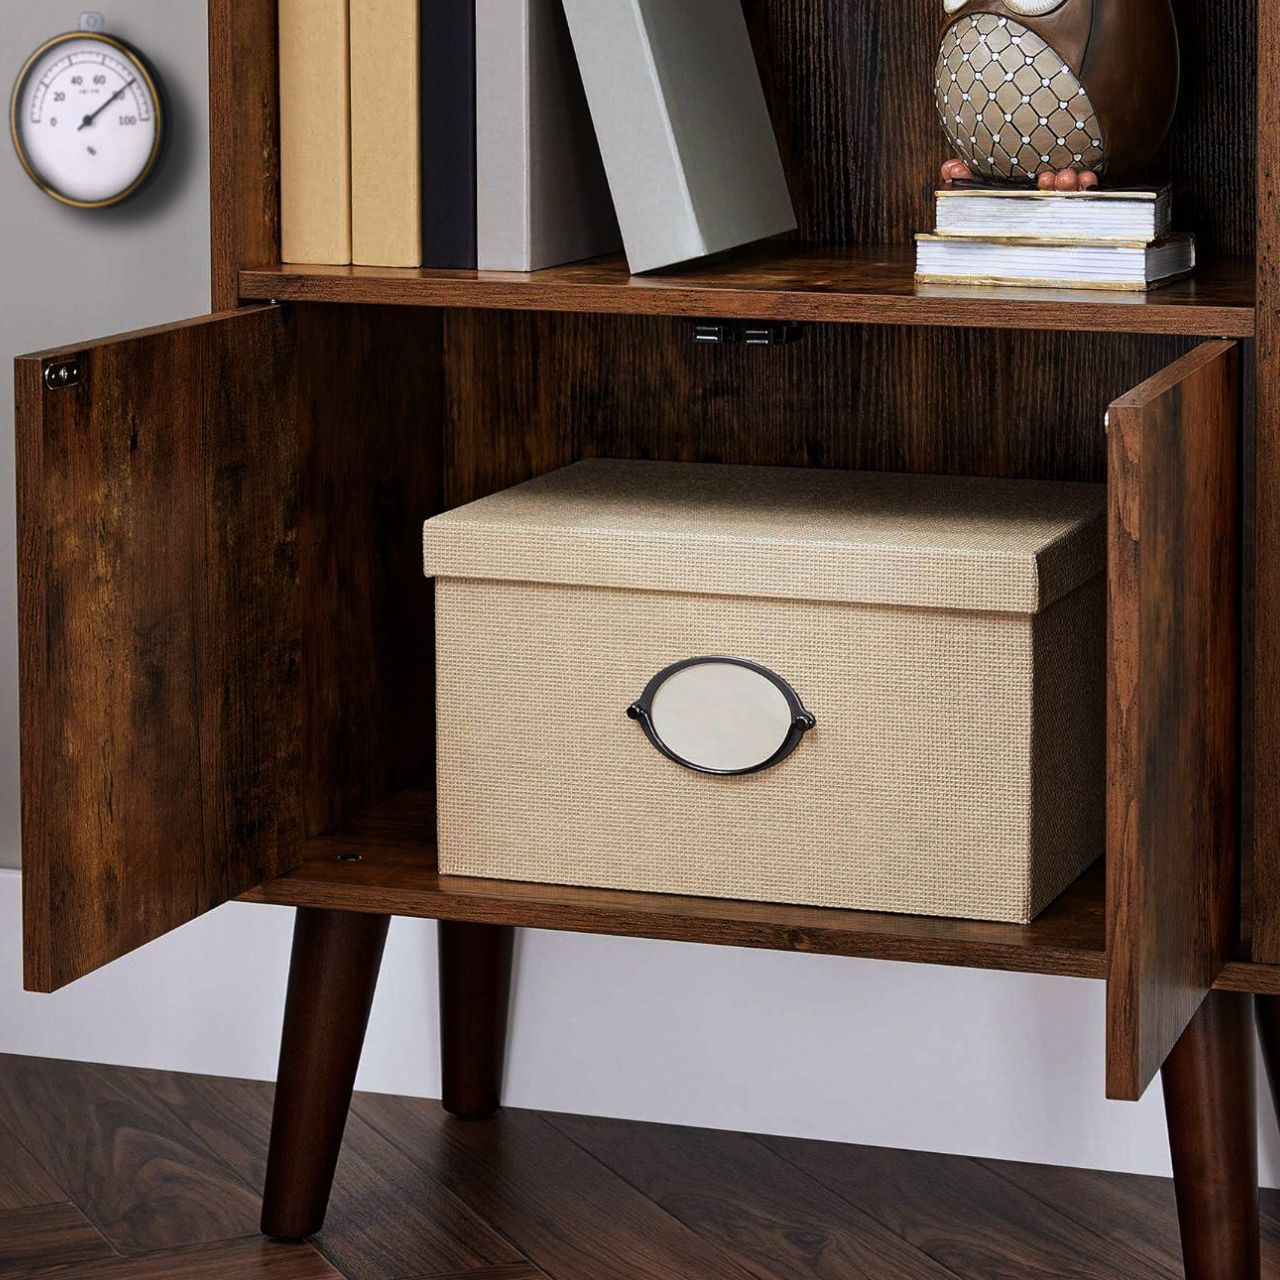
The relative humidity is {"value": 80, "unit": "%"}
